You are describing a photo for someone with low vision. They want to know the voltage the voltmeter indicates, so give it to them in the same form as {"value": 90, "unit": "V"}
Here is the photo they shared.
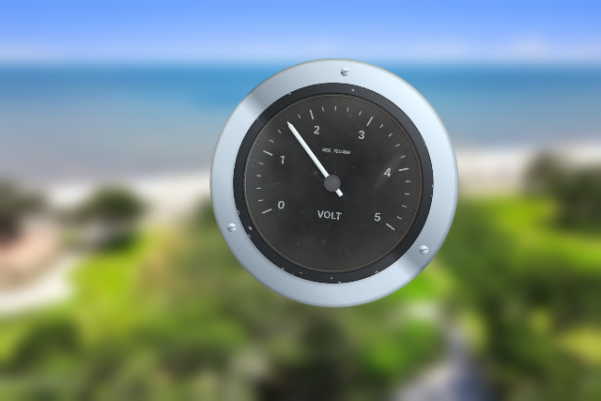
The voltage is {"value": 1.6, "unit": "V"}
